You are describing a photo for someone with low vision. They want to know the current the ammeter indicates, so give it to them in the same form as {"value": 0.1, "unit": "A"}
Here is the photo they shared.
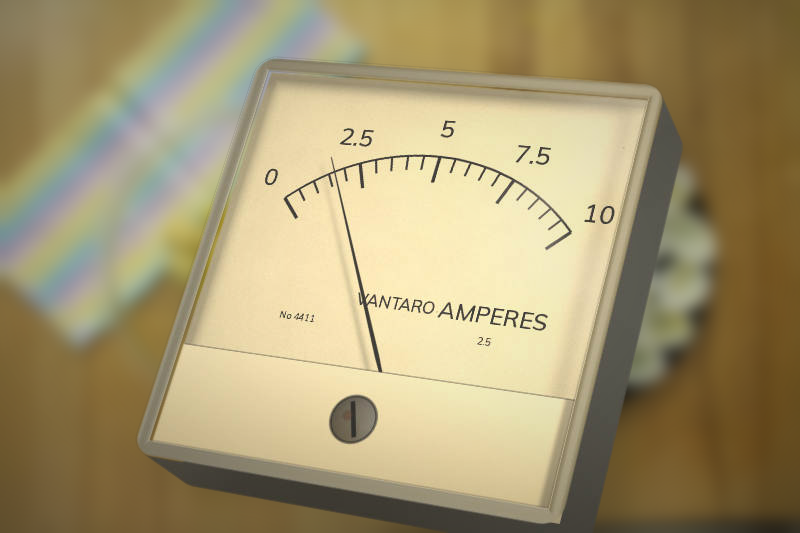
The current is {"value": 1.75, "unit": "A"}
